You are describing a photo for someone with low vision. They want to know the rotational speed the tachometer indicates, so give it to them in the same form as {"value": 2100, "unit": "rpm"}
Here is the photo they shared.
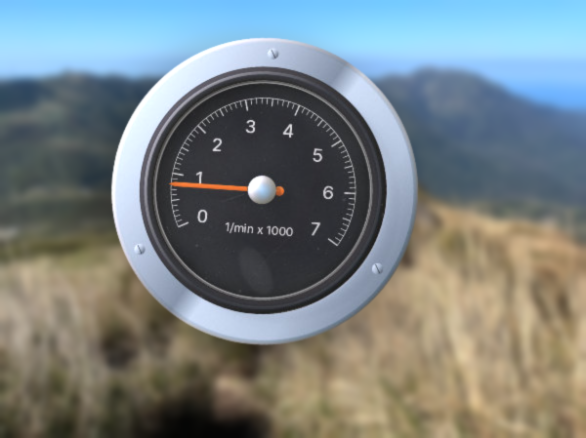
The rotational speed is {"value": 800, "unit": "rpm"}
